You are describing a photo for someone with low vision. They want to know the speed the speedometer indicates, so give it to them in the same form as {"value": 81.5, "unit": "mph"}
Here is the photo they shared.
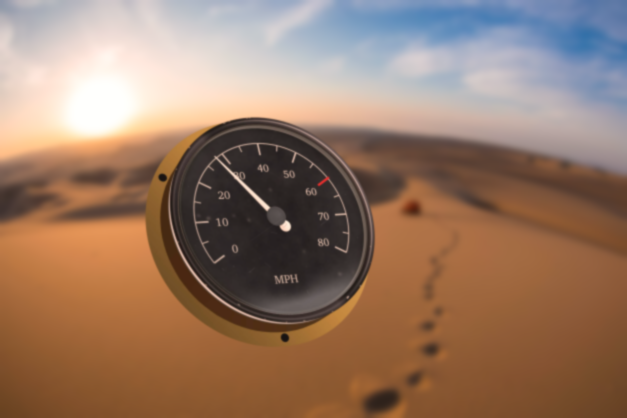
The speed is {"value": 27.5, "unit": "mph"}
